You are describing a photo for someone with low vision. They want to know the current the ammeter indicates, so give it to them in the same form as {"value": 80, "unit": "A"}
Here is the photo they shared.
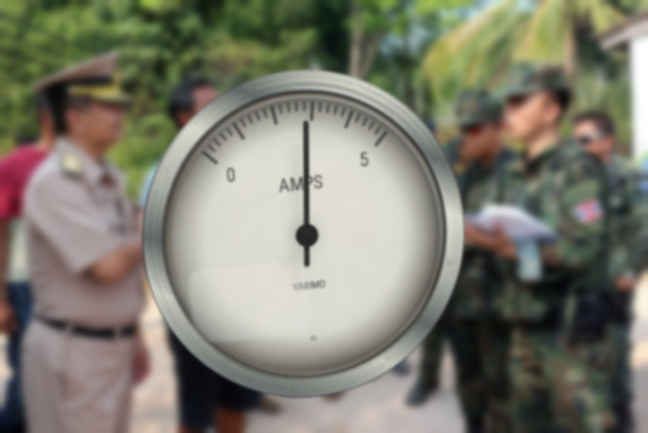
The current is {"value": 2.8, "unit": "A"}
